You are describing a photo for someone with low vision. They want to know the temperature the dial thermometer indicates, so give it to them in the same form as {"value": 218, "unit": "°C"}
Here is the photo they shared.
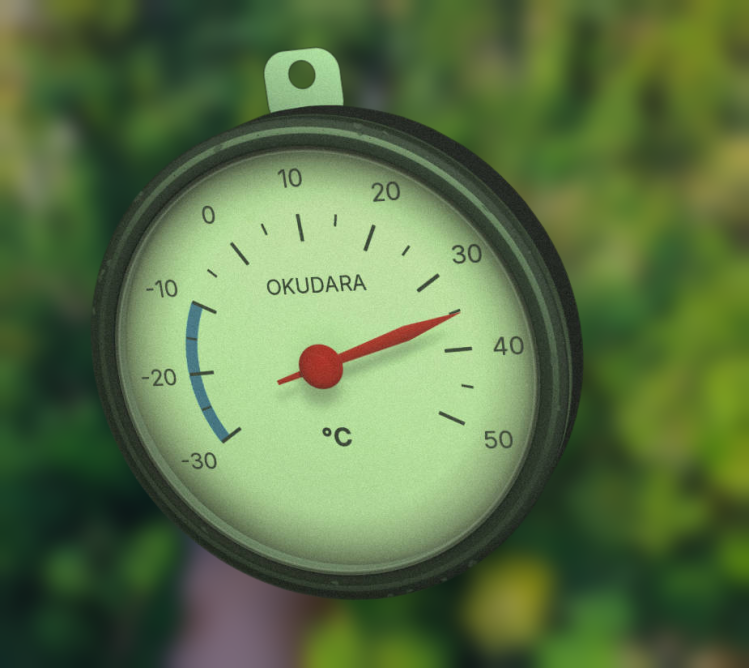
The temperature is {"value": 35, "unit": "°C"}
